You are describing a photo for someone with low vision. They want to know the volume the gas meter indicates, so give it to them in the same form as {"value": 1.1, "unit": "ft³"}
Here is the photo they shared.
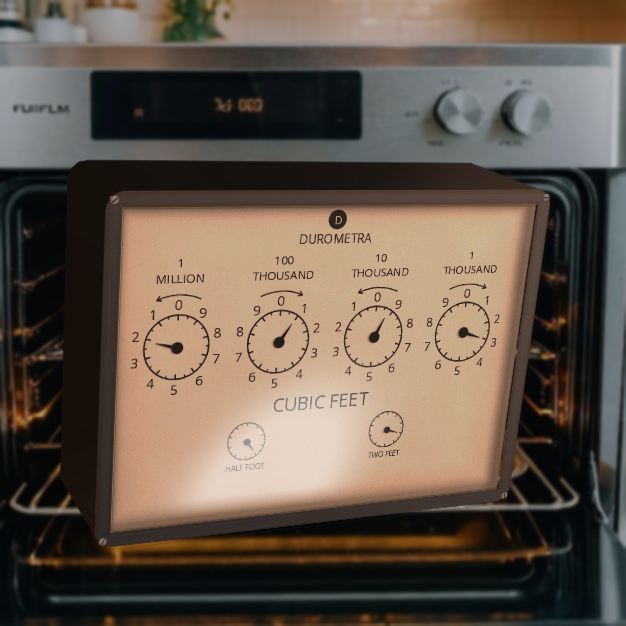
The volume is {"value": 209300, "unit": "ft³"}
